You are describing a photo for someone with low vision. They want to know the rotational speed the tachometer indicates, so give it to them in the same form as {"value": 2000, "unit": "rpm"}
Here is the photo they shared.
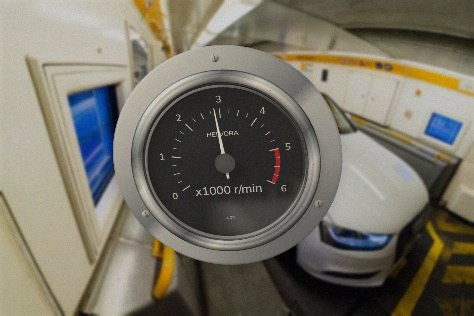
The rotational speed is {"value": 2875, "unit": "rpm"}
